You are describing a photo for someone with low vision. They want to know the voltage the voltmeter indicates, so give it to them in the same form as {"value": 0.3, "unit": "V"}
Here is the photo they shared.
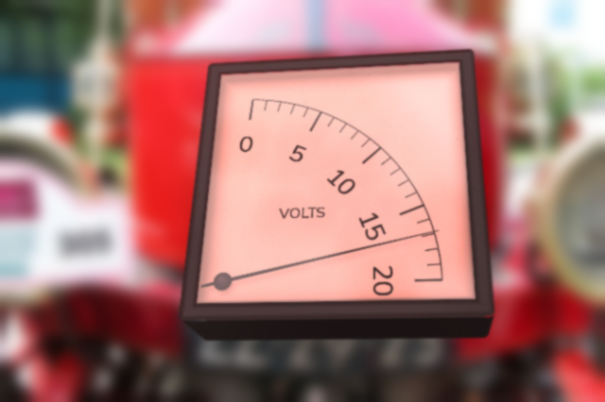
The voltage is {"value": 17, "unit": "V"}
